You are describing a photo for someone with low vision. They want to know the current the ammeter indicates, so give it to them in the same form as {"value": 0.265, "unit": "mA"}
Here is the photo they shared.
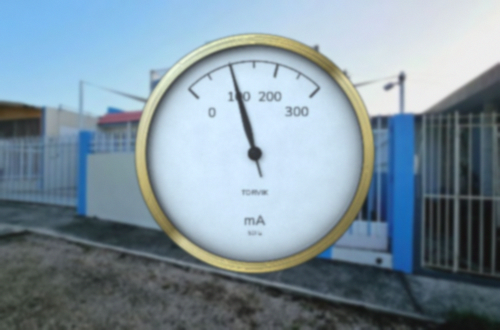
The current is {"value": 100, "unit": "mA"}
